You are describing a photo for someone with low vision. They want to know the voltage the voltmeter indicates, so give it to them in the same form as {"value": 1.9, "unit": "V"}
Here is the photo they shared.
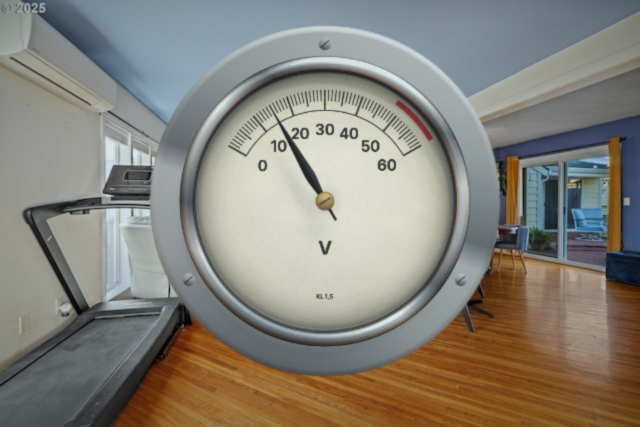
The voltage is {"value": 15, "unit": "V"}
